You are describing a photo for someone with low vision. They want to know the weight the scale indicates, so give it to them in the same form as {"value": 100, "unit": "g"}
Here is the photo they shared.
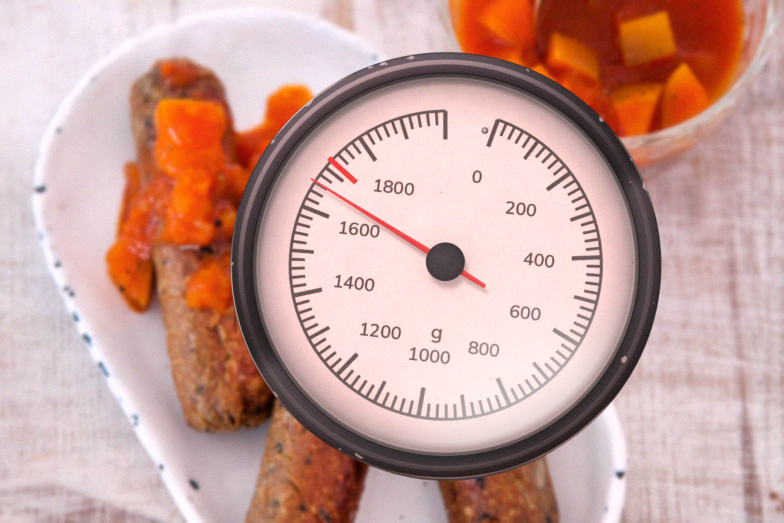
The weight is {"value": 1660, "unit": "g"}
